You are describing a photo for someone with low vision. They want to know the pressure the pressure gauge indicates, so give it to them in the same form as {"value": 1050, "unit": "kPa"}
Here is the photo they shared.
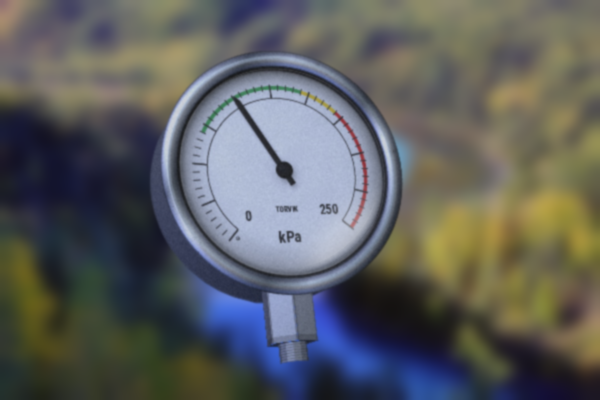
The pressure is {"value": 100, "unit": "kPa"}
